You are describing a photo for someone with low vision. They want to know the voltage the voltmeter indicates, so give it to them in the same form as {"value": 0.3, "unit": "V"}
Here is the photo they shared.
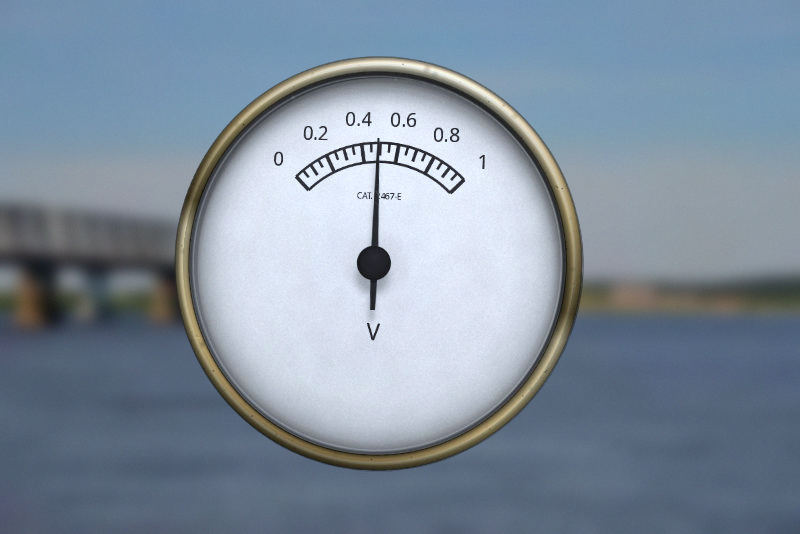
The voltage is {"value": 0.5, "unit": "V"}
